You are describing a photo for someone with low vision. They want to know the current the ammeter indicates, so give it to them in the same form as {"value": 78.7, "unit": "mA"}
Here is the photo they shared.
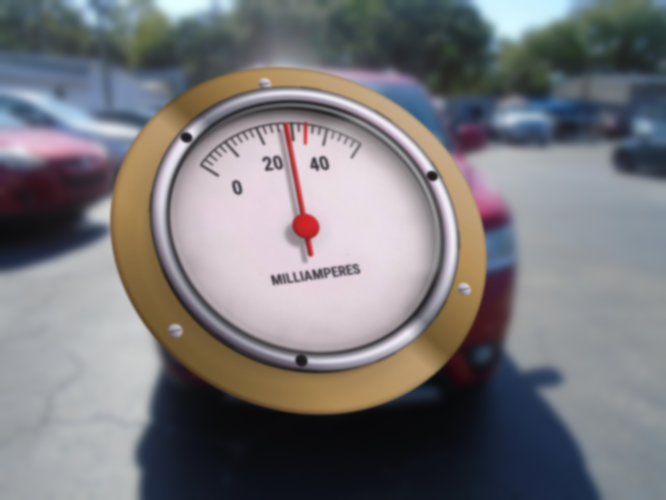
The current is {"value": 28, "unit": "mA"}
